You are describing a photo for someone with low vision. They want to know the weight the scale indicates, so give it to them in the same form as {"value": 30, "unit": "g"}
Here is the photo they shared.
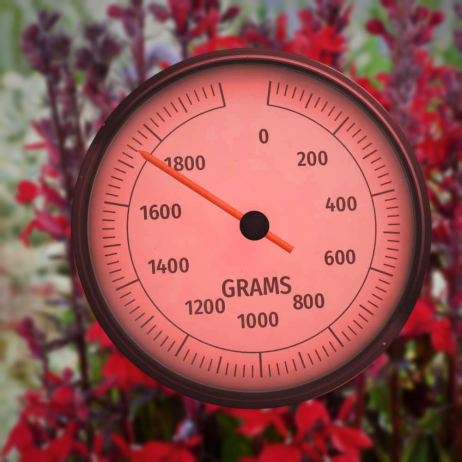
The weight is {"value": 1740, "unit": "g"}
